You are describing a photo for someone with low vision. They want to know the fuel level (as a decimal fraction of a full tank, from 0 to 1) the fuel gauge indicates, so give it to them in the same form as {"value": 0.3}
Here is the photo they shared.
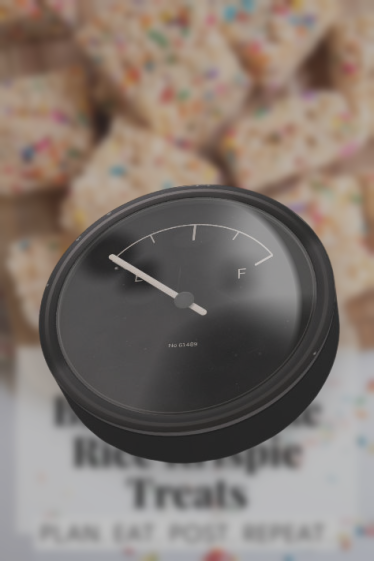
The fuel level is {"value": 0}
